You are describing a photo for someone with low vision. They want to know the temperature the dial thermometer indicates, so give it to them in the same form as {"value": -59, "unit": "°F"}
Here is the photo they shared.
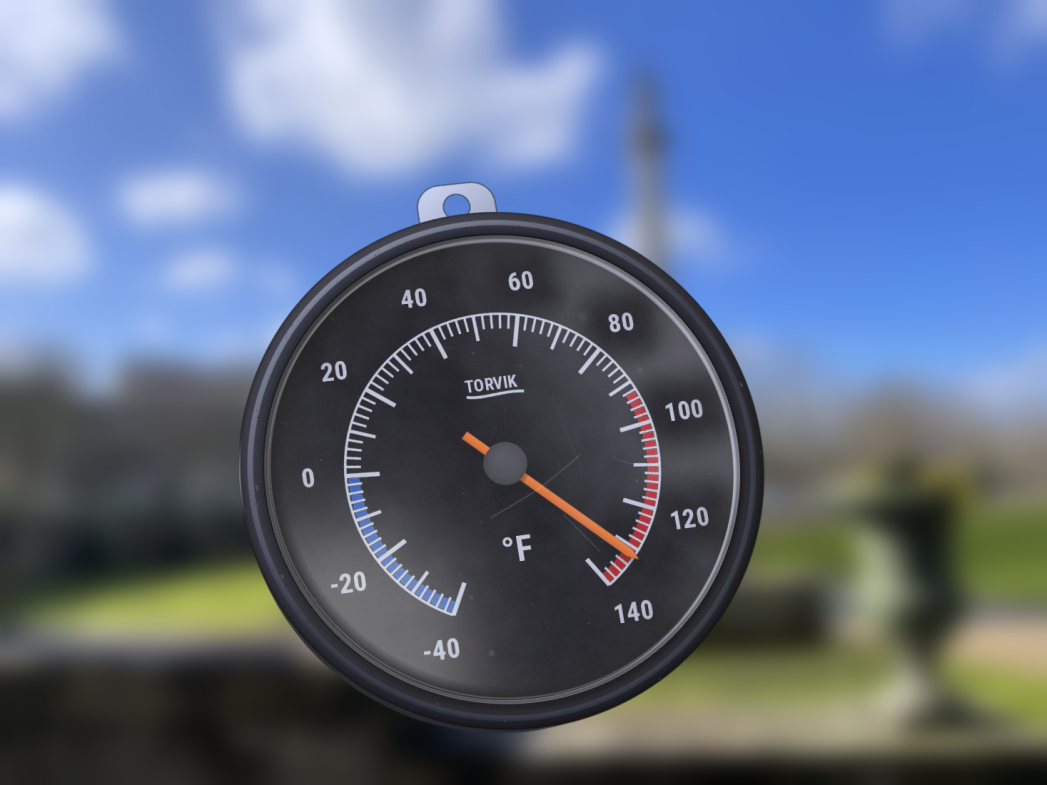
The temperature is {"value": 132, "unit": "°F"}
